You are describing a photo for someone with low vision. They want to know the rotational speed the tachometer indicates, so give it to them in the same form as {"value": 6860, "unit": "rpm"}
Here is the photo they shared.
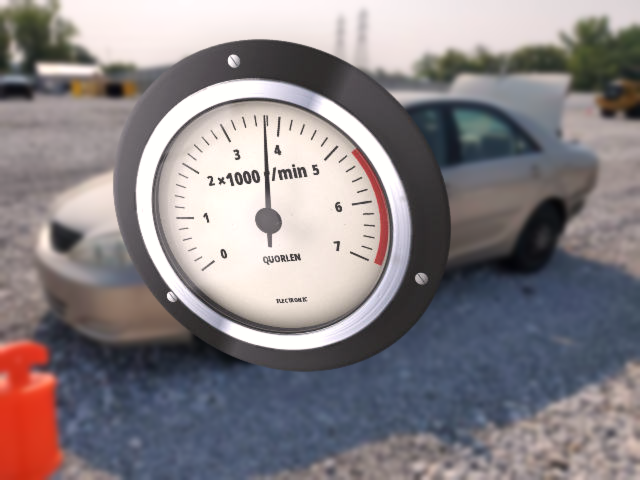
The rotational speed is {"value": 3800, "unit": "rpm"}
